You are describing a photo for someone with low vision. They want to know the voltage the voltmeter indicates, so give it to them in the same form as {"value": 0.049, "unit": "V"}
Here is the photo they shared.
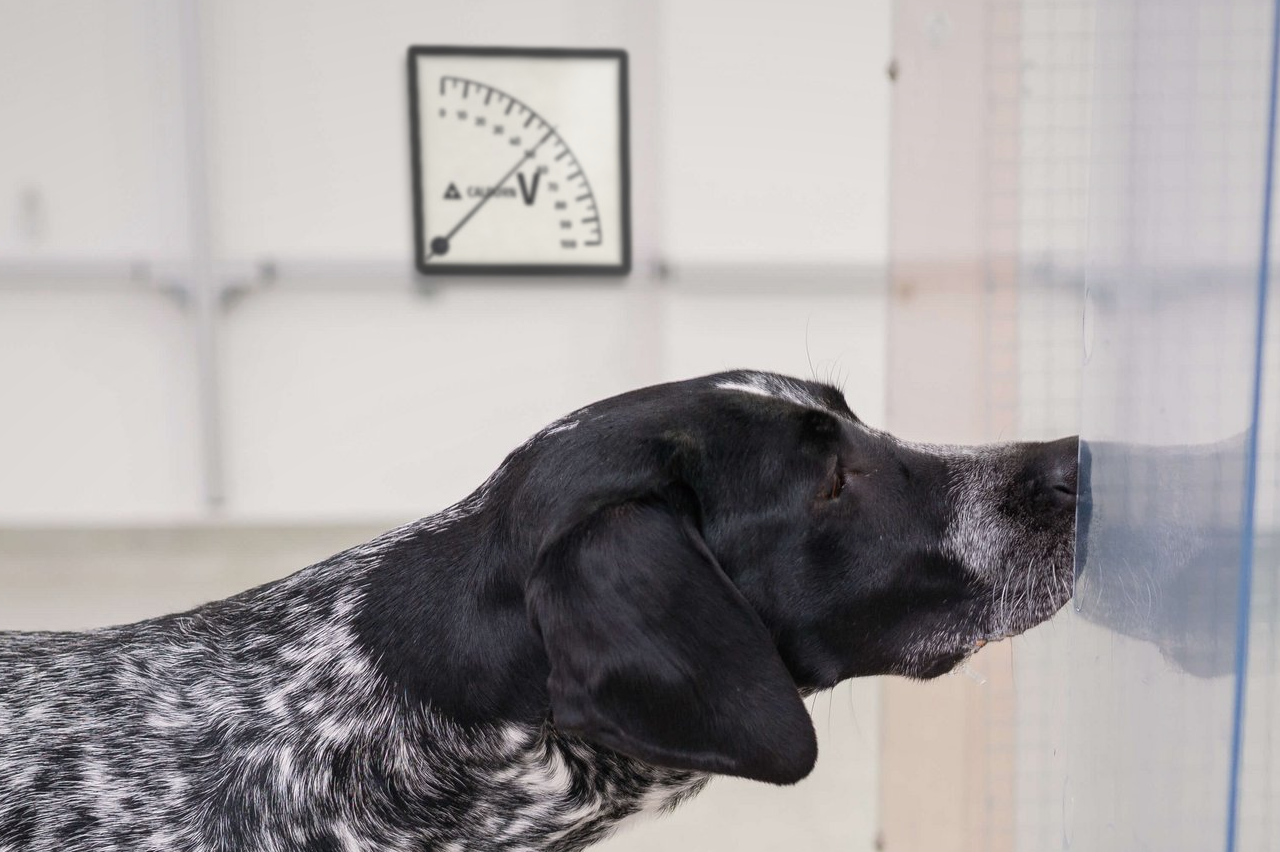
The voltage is {"value": 50, "unit": "V"}
